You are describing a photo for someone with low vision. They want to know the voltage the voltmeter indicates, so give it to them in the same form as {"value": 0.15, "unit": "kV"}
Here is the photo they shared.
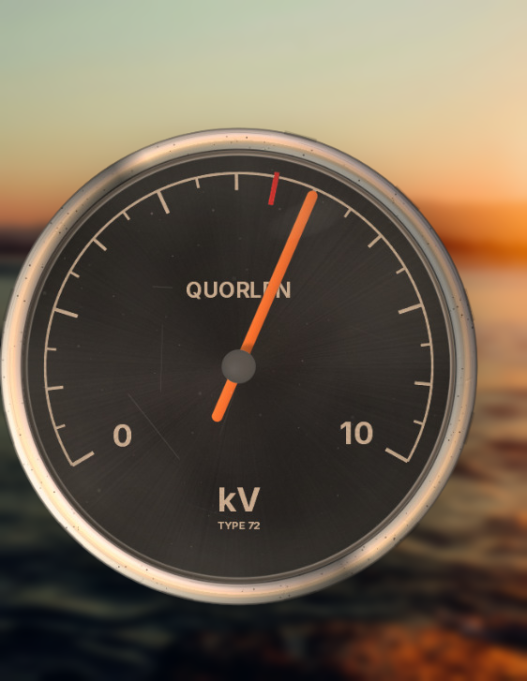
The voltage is {"value": 6, "unit": "kV"}
